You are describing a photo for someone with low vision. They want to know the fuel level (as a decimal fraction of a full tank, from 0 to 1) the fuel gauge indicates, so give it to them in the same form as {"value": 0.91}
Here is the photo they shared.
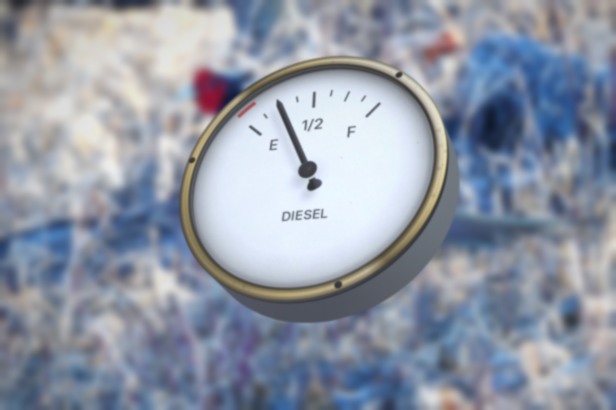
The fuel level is {"value": 0.25}
